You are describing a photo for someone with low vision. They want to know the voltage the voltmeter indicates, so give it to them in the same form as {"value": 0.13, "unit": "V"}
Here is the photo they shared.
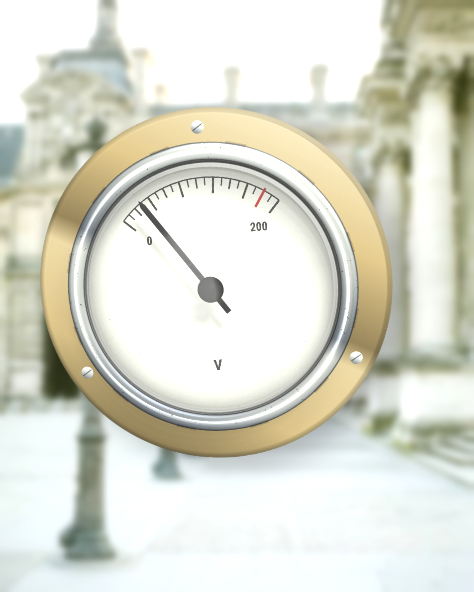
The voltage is {"value": 30, "unit": "V"}
